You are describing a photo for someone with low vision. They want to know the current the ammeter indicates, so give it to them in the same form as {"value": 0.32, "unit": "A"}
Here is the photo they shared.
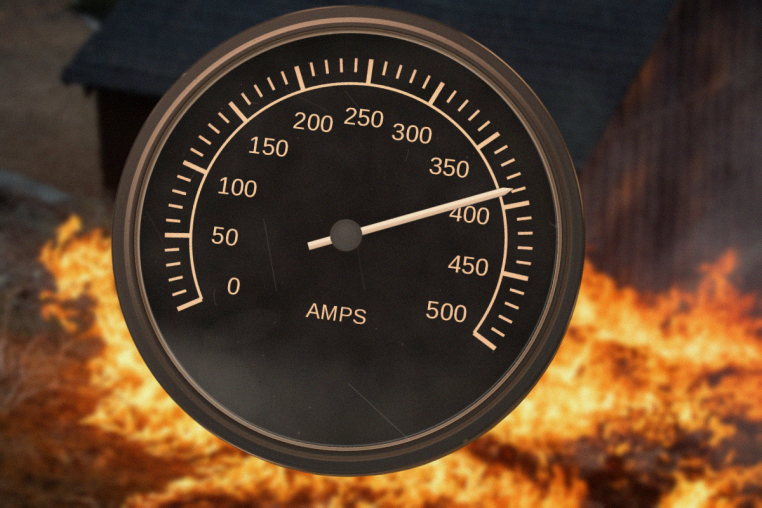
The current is {"value": 390, "unit": "A"}
